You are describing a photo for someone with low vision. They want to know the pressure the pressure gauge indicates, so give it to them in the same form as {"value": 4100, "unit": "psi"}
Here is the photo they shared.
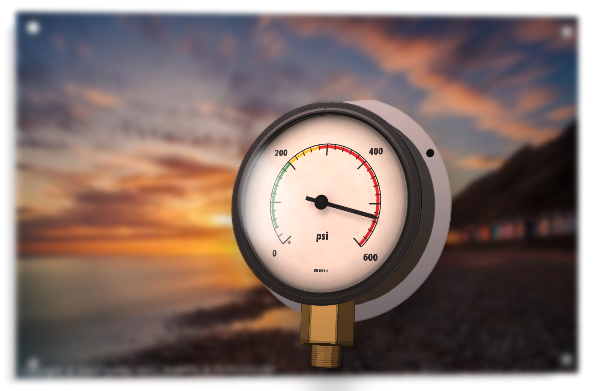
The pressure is {"value": 530, "unit": "psi"}
